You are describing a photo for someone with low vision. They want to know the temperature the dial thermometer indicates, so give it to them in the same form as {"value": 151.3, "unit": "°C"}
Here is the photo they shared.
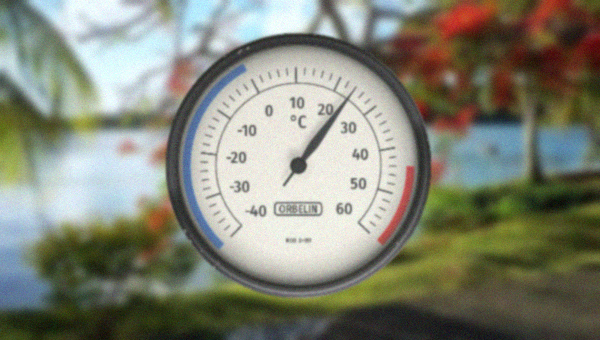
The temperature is {"value": 24, "unit": "°C"}
